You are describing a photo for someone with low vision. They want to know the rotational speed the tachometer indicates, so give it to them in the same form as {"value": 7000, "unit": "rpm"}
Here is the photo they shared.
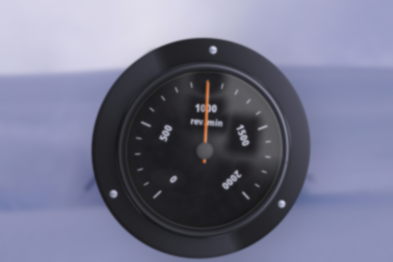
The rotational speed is {"value": 1000, "unit": "rpm"}
